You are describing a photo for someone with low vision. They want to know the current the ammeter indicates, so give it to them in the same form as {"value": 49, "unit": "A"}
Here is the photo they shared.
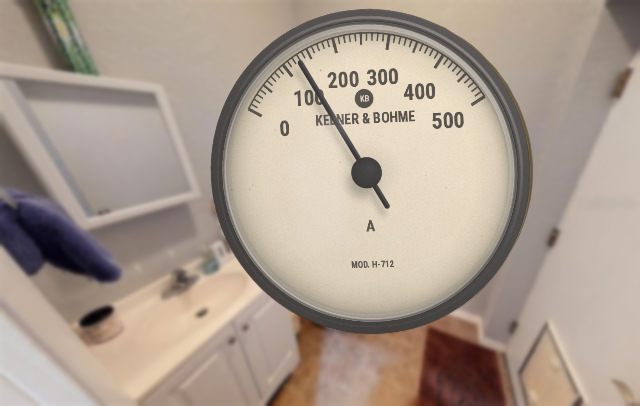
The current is {"value": 130, "unit": "A"}
